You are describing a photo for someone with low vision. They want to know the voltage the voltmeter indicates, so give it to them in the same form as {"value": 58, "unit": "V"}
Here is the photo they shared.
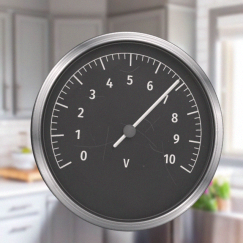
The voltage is {"value": 6.8, "unit": "V"}
